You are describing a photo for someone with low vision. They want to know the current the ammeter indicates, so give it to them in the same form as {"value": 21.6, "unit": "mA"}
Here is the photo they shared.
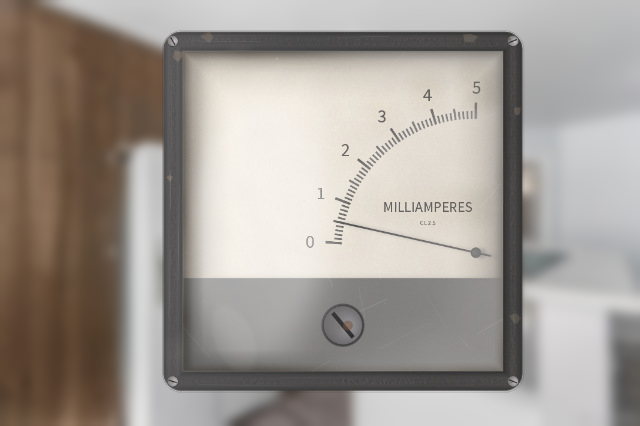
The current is {"value": 0.5, "unit": "mA"}
